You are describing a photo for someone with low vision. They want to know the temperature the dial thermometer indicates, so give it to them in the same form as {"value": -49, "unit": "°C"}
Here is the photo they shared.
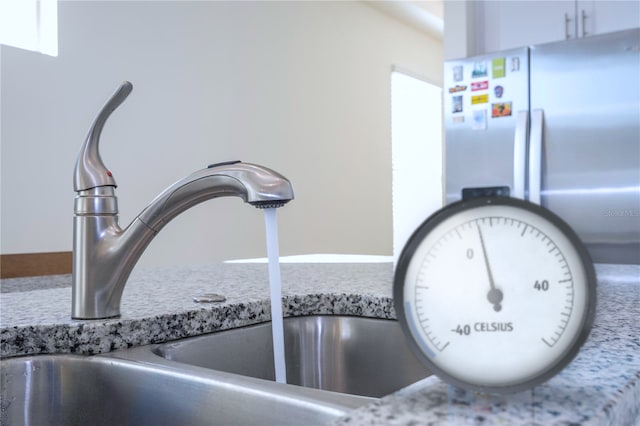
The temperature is {"value": 6, "unit": "°C"}
